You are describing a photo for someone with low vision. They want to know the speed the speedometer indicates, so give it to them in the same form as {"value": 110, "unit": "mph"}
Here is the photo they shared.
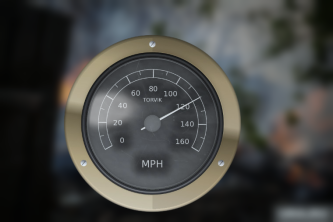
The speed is {"value": 120, "unit": "mph"}
